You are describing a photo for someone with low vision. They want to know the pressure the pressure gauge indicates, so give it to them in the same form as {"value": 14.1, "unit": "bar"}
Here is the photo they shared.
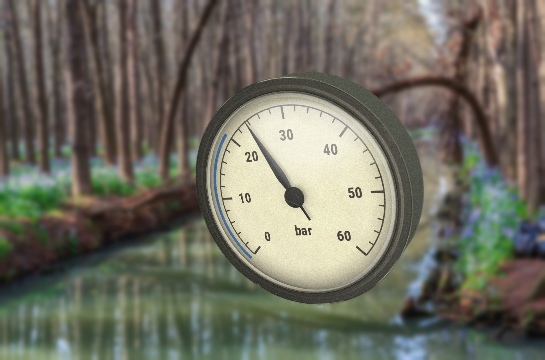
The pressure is {"value": 24, "unit": "bar"}
